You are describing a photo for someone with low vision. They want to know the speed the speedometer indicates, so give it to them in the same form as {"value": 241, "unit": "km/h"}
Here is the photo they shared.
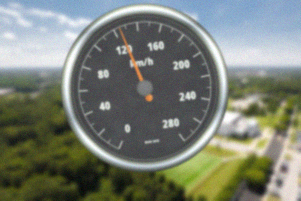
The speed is {"value": 125, "unit": "km/h"}
